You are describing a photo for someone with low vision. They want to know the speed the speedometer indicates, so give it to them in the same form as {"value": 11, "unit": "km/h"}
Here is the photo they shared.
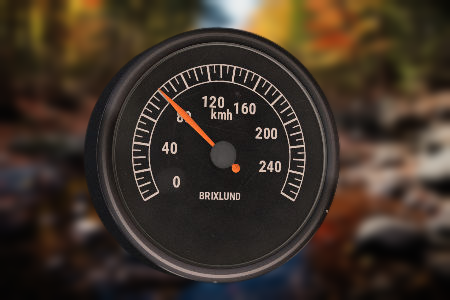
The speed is {"value": 80, "unit": "km/h"}
